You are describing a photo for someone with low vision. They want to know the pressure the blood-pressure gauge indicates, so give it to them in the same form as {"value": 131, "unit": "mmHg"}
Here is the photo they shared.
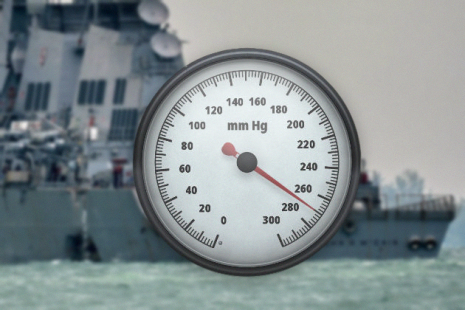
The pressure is {"value": 270, "unit": "mmHg"}
